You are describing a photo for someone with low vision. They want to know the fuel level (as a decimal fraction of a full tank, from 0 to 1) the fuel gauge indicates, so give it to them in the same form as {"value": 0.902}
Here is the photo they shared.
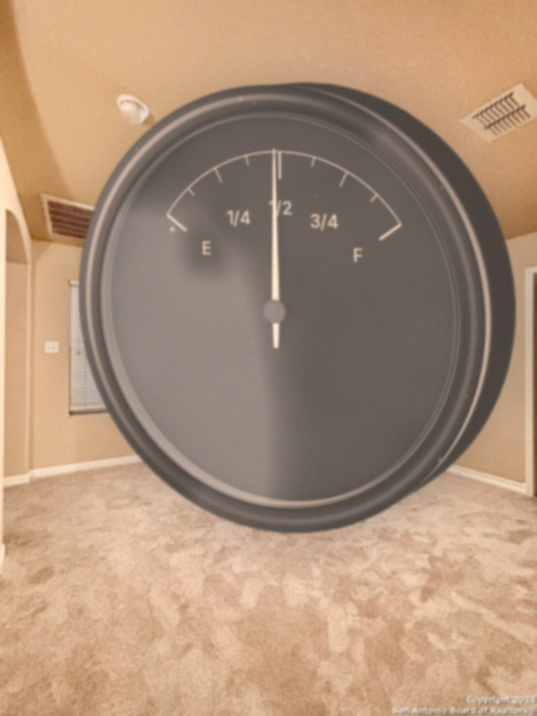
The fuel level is {"value": 0.5}
